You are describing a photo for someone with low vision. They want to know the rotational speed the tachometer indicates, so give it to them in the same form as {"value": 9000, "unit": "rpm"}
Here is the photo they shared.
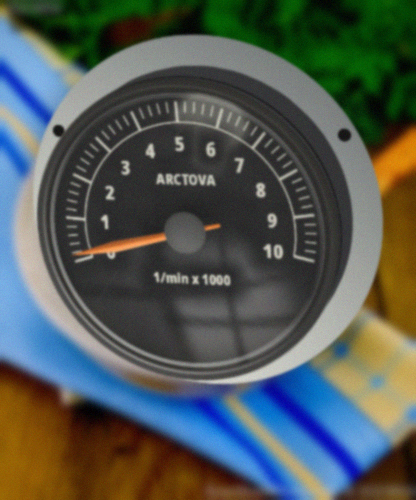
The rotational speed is {"value": 200, "unit": "rpm"}
